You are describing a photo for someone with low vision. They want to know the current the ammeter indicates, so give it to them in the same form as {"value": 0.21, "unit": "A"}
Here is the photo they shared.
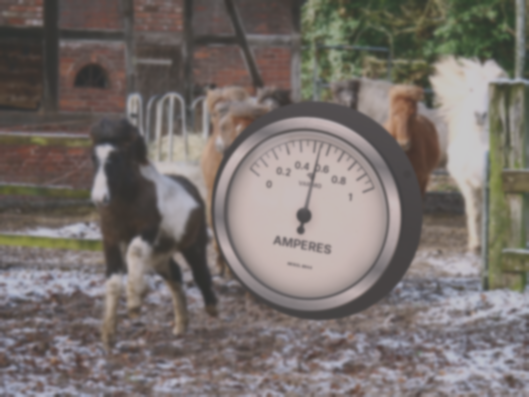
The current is {"value": 0.55, "unit": "A"}
